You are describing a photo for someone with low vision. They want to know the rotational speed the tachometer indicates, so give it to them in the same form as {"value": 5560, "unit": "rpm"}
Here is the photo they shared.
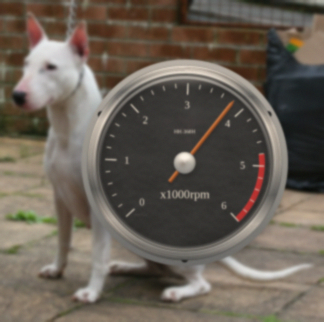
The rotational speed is {"value": 3800, "unit": "rpm"}
